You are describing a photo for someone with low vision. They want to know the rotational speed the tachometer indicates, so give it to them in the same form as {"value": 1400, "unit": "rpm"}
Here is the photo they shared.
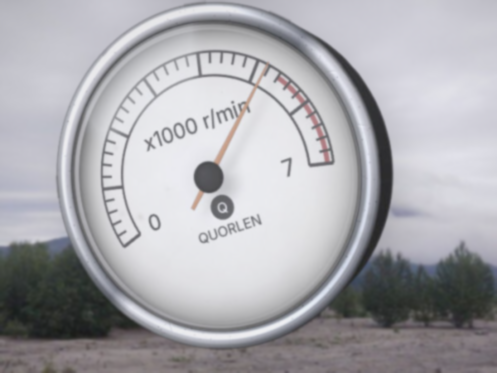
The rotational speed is {"value": 5200, "unit": "rpm"}
